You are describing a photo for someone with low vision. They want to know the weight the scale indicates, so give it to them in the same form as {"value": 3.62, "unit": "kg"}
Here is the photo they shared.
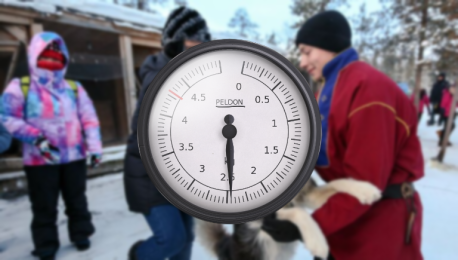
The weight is {"value": 2.45, "unit": "kg"}
